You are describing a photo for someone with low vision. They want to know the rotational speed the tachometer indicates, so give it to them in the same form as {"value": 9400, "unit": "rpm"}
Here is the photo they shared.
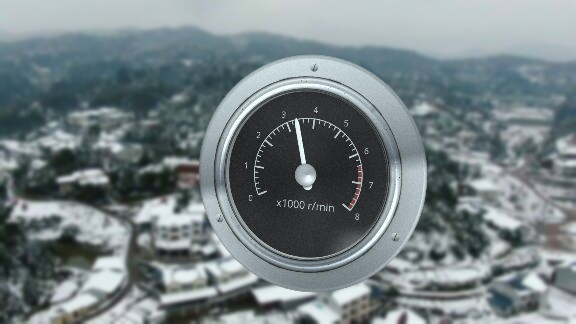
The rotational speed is {"value": 3400, "unit": "rpm"}
